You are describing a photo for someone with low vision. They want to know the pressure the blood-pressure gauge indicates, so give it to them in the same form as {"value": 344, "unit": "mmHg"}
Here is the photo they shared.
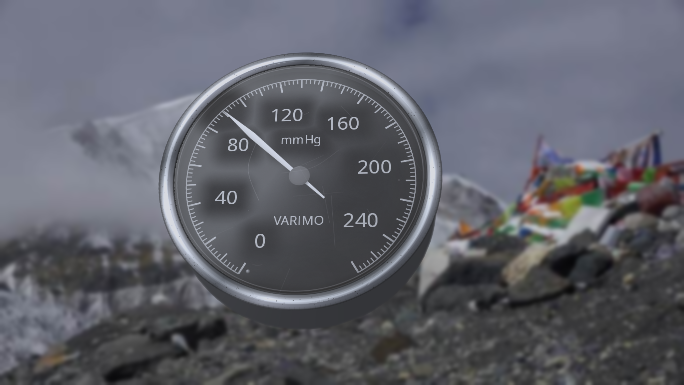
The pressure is {"value": 90, "unit": "mmHg"}
